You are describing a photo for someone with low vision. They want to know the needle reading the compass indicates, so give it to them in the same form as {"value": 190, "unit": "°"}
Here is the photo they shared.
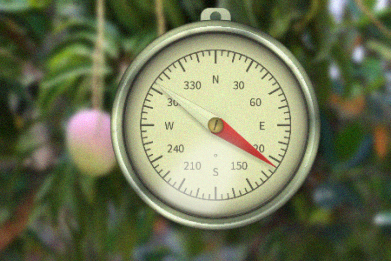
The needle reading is {"value": 125, "unit": "°"}
